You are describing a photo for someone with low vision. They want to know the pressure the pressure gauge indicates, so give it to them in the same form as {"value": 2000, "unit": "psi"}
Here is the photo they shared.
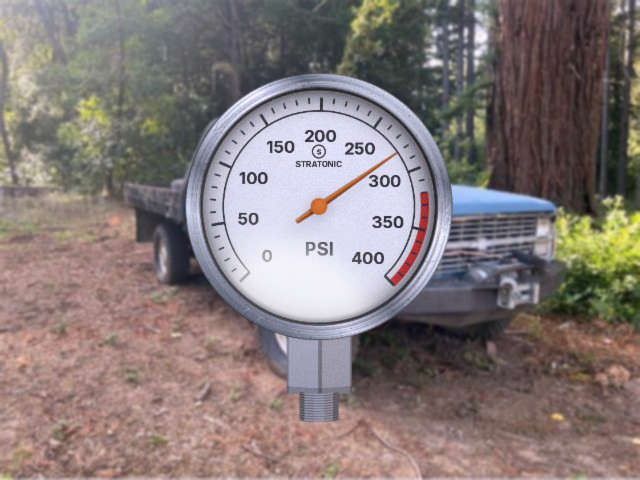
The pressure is {"value": 280, "unit": "psi"}
